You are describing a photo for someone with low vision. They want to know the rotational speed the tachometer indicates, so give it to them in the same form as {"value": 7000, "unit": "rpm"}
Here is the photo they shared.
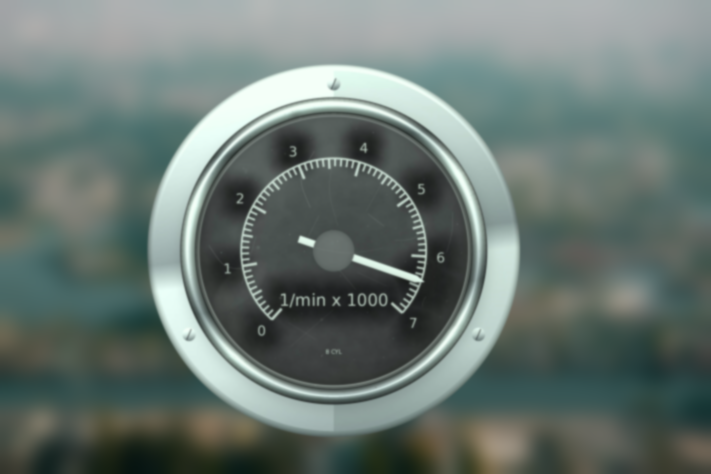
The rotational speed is {"value": 6400, "unit": "rpm"}
